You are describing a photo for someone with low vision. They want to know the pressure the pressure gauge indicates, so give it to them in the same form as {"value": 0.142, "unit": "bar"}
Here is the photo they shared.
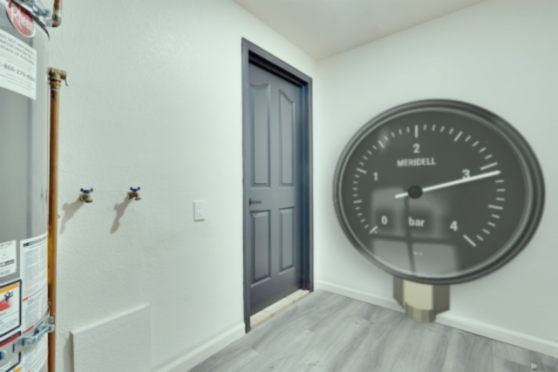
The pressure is {"value": 3.1, "unit": "bar"}
